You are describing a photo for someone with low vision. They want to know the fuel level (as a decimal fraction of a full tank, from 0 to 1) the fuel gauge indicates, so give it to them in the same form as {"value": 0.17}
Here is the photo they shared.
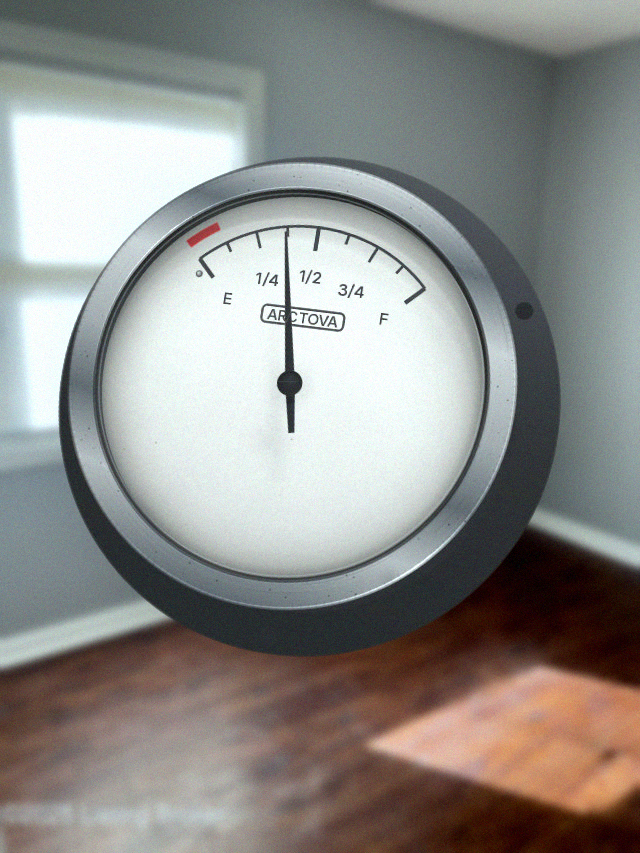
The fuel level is {"value": 0.375}
